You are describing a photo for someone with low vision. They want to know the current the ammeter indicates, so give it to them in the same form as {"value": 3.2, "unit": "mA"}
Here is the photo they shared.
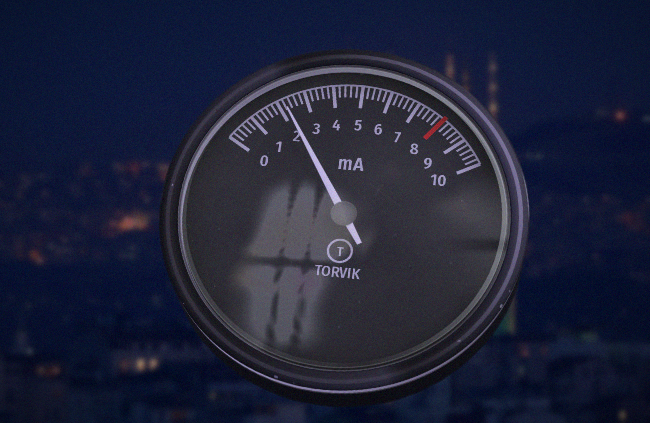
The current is {"value": 2.2, "unit": "mA"}
